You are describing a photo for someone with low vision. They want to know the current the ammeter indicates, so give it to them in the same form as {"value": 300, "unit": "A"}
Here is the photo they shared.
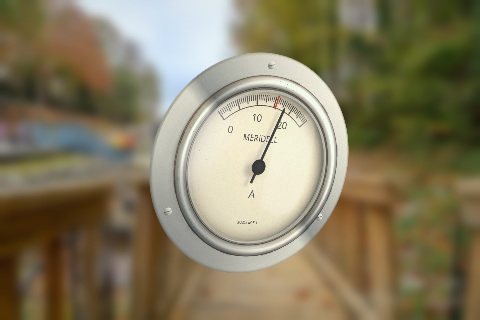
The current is {"value": 17.5, "unit": "A"}
